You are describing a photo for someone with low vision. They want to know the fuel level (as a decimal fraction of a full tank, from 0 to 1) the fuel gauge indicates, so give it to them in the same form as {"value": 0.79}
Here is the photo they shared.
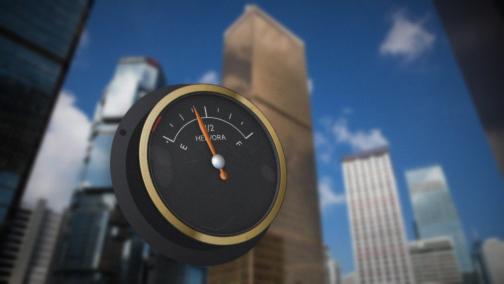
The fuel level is {"value": 0.375}
